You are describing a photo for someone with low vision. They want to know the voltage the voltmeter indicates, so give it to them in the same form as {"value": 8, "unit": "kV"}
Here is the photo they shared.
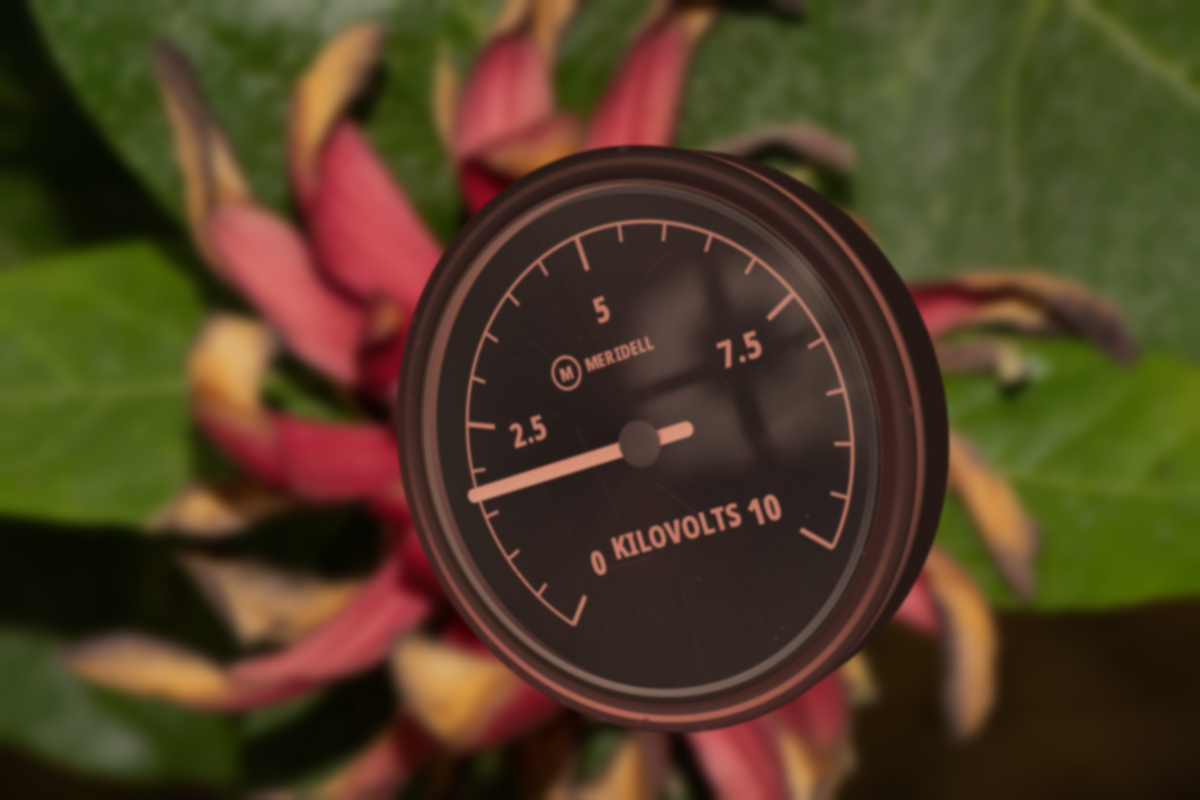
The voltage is {"value": 1.75, "unit": "kV"}
